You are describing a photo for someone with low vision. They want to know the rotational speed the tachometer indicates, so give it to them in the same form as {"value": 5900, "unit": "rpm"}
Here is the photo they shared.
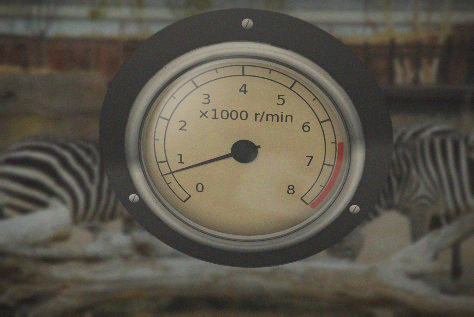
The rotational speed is {"value": 750, "unit": "rpm"}
